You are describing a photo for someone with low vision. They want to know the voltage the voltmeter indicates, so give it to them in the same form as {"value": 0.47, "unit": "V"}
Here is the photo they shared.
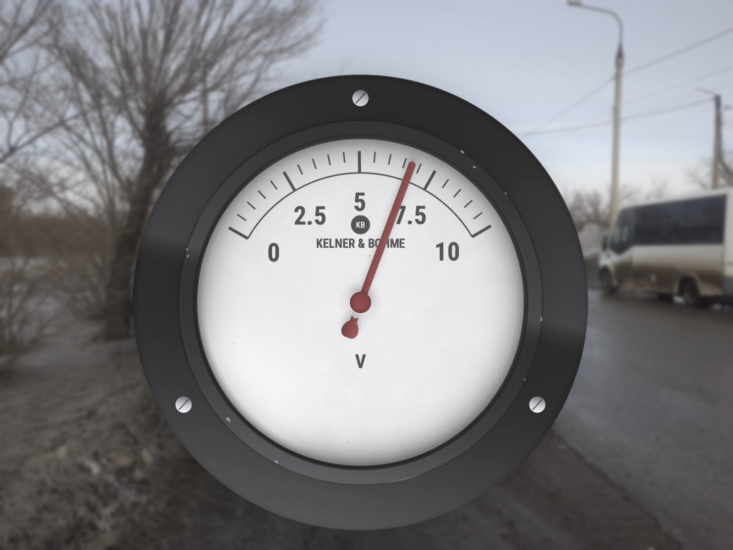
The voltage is {"value": 6.75, "unit": "V"}
